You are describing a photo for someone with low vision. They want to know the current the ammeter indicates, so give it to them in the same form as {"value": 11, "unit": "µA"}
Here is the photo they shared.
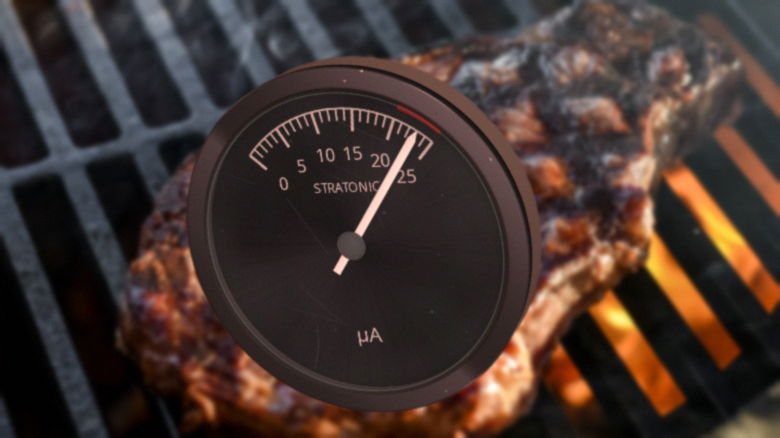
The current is {"value": 23, "unit": "µA"}
